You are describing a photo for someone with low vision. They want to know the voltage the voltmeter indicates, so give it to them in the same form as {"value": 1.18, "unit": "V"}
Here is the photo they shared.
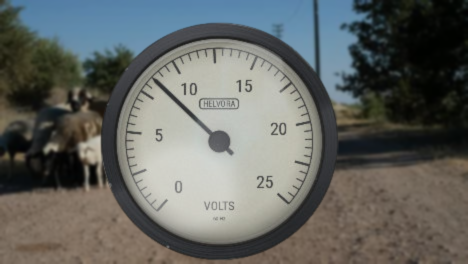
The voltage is {"value": 8.5, "unit": "V"}
